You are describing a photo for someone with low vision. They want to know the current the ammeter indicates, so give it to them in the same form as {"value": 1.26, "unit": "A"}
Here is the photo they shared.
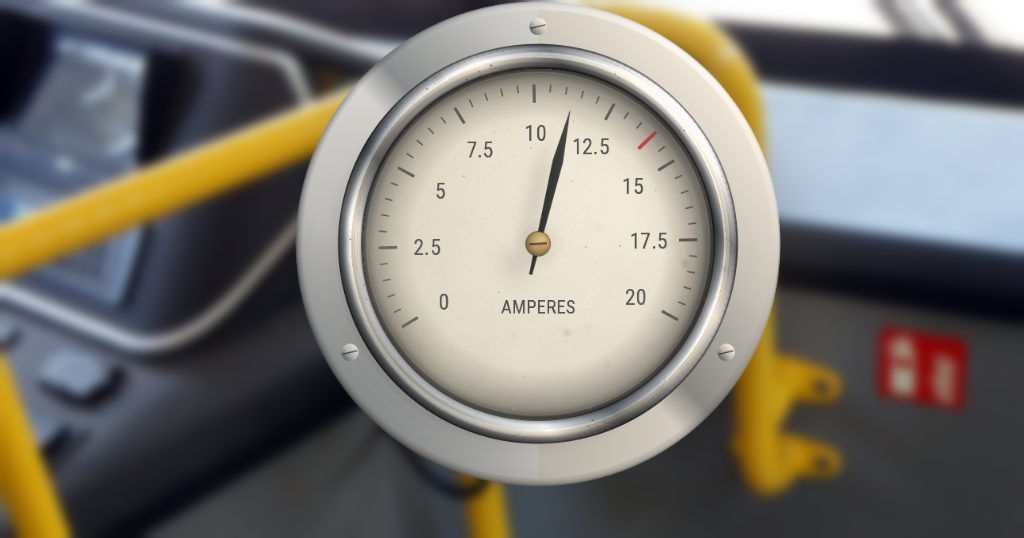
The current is {"value": 11.25, "unit": "A"}
